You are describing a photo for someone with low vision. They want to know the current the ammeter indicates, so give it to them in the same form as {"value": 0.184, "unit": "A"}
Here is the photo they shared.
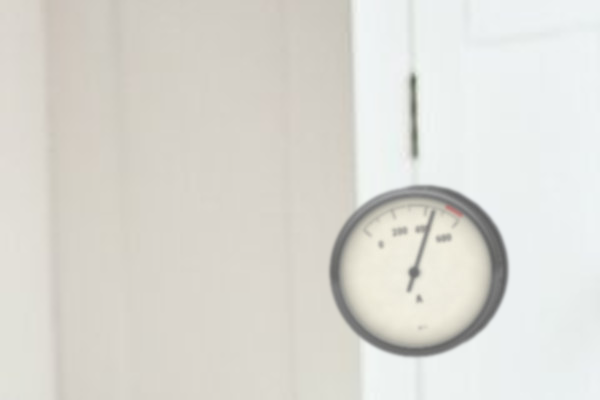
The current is {"value": 450, "unit": "A"}
